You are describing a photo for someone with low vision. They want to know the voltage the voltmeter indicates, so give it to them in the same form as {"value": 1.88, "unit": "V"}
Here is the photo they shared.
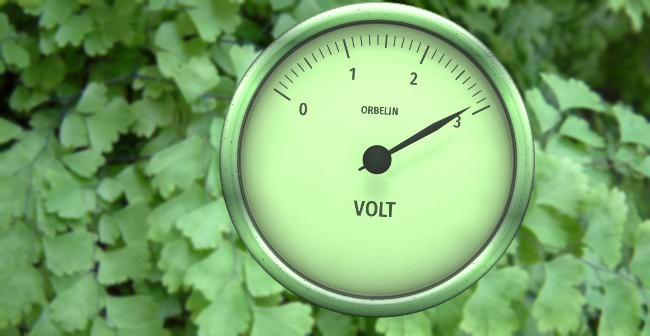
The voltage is {"value": 2.9, "unit": "V"}
